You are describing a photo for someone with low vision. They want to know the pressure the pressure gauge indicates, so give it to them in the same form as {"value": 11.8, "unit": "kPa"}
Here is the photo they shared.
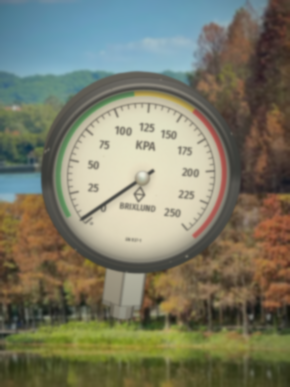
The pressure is {"value": 5, "unit": "kPa"}
